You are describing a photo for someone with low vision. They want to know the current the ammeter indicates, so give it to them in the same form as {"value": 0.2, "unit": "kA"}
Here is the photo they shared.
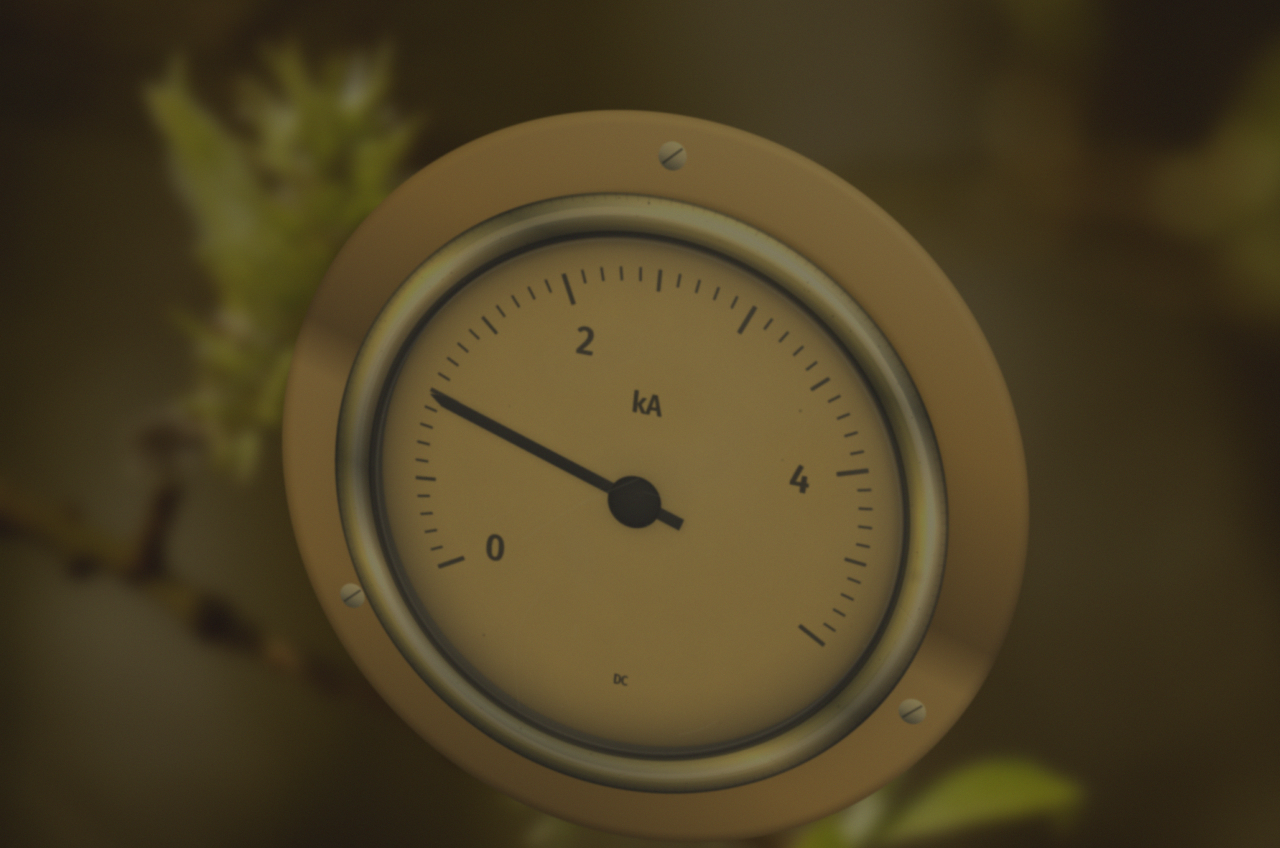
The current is {"value": 1, "unit": "kA"}
